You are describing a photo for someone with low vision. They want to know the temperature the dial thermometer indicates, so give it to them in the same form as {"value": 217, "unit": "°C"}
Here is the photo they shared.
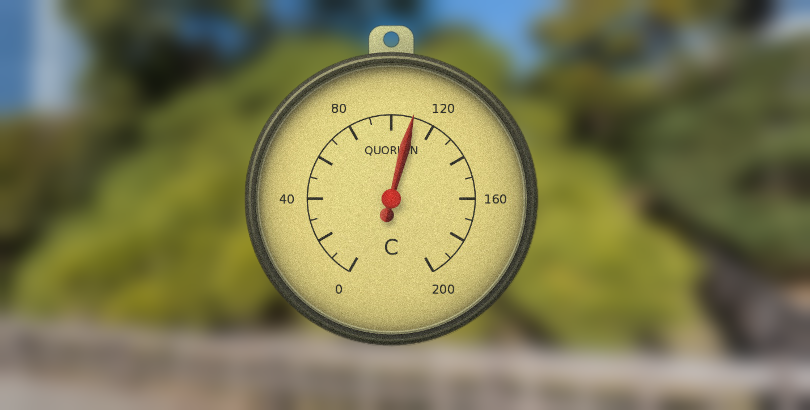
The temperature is {"value": 110, "unit": "°C"}
